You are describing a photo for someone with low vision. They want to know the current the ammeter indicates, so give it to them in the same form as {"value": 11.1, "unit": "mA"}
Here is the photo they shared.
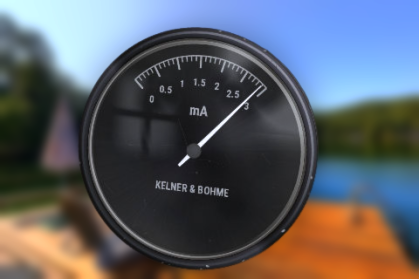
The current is {"value": 2.9, "unit": "mA"}
